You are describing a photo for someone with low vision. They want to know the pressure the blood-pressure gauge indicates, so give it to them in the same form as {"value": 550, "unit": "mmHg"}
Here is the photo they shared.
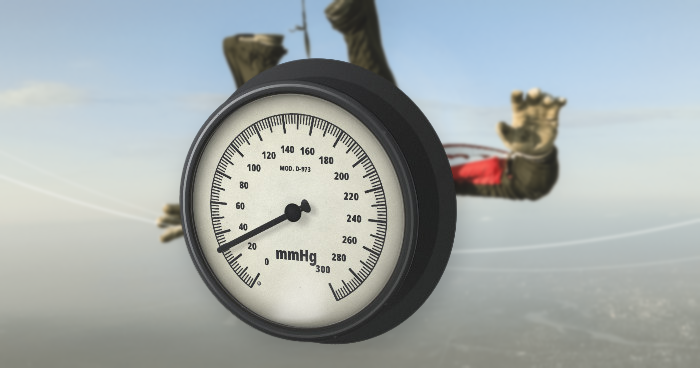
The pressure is {"value": 30, "unit": "mmHg"}
